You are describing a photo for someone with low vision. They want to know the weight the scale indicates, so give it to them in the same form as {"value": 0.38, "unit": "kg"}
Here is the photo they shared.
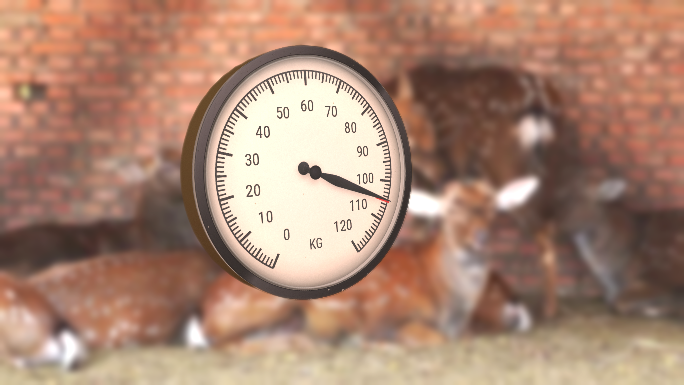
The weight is {"value": 105, "unit": "kg"}
